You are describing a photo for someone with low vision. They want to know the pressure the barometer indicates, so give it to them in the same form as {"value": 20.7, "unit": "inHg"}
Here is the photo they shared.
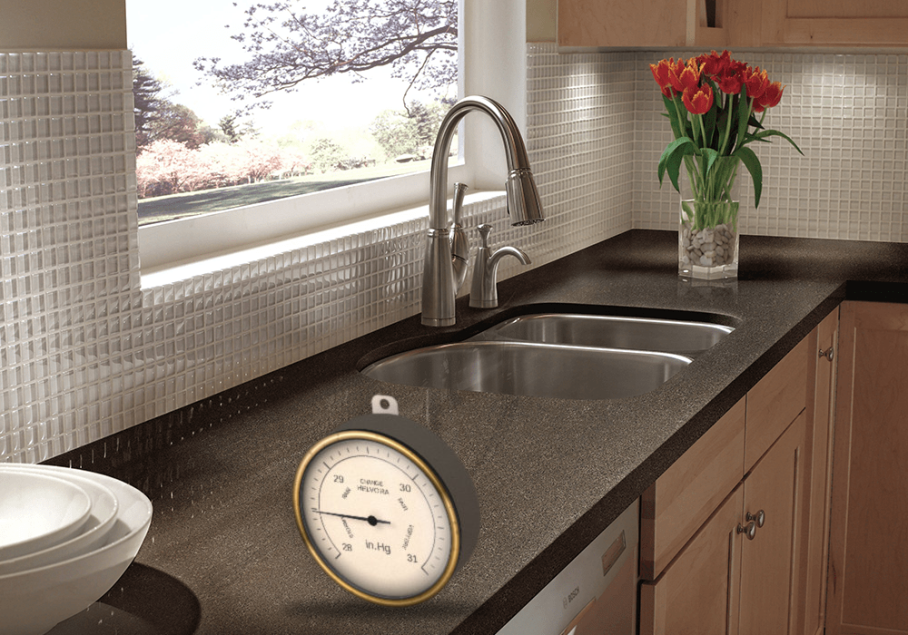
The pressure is {"value": 28.5, "unit": "inHg"}
